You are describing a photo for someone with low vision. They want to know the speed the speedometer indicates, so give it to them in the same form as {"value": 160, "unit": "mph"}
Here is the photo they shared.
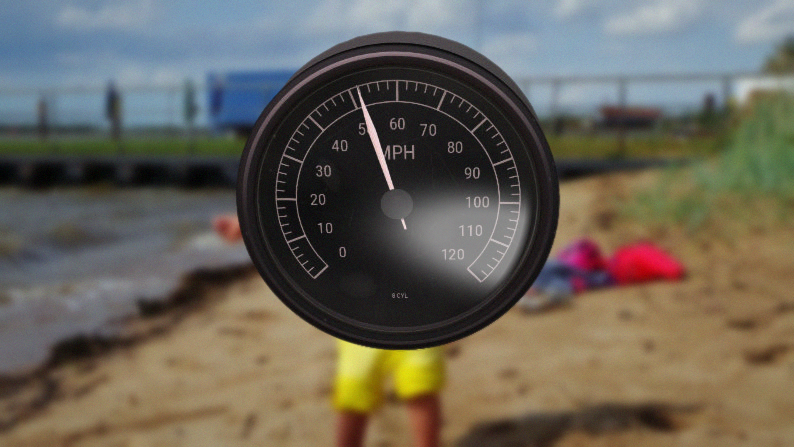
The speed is {"value": 52, "unit": "mph"}
